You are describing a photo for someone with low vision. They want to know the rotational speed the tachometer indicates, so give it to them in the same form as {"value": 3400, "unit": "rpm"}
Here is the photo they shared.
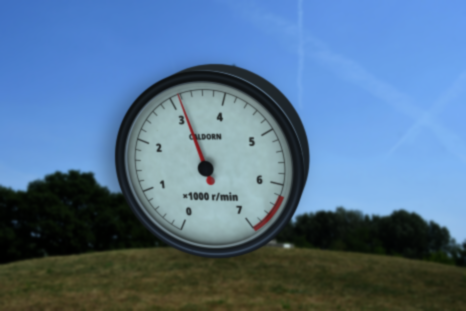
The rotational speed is {"value": 3200, "unit": "rpm"}
